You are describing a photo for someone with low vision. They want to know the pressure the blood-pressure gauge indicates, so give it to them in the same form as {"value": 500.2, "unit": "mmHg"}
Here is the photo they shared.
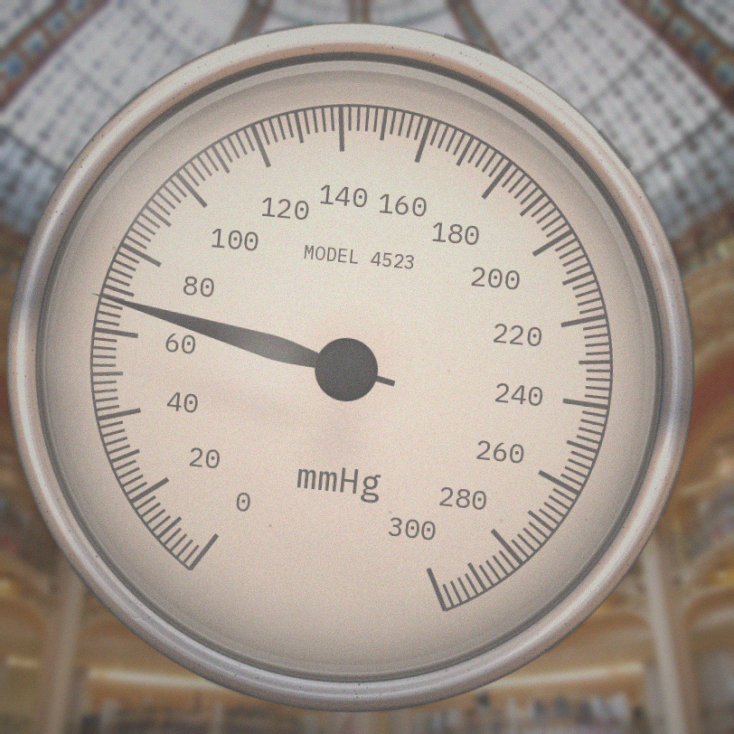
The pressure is {"value": 68, "unit": "mmHg"}
